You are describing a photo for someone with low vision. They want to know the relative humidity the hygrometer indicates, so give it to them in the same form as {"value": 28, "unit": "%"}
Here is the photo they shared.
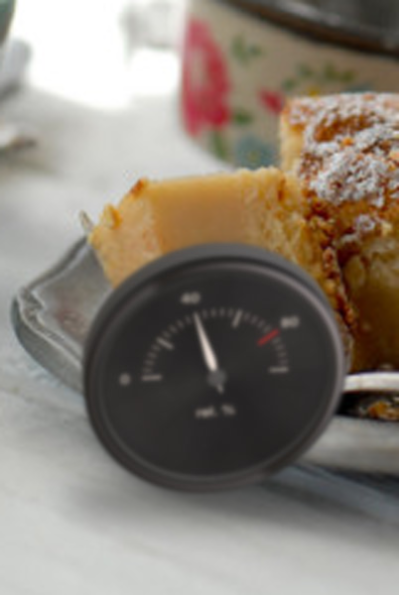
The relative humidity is {"value": 40, "unit": "%"}
